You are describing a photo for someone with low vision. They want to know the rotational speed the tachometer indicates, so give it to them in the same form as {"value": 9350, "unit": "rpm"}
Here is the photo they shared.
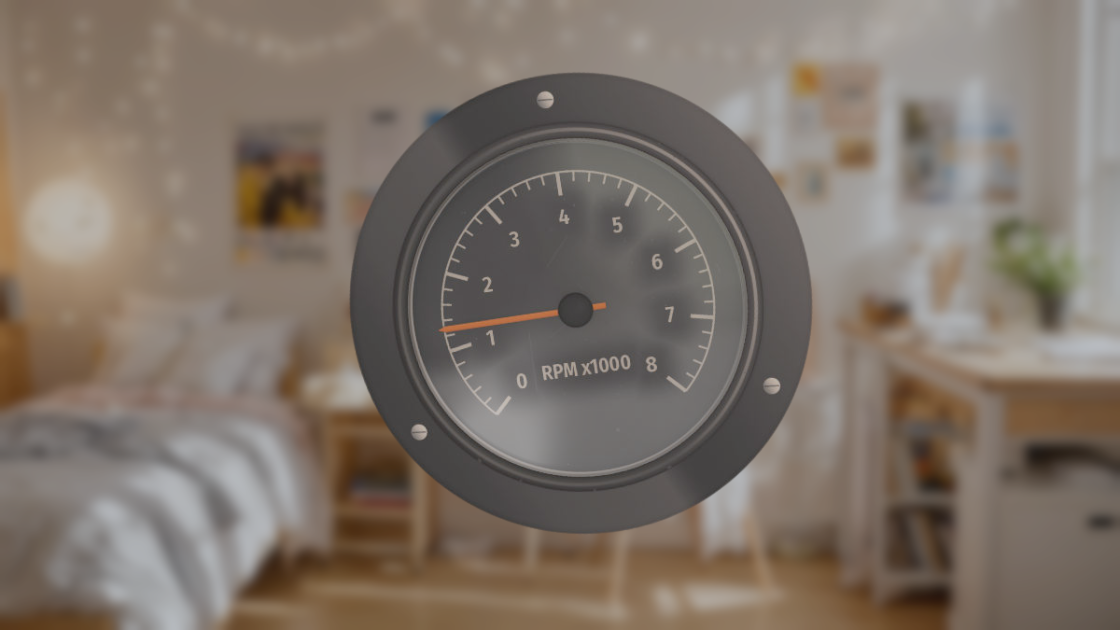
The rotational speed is {"value": 1300, "unit": "rpm"}
